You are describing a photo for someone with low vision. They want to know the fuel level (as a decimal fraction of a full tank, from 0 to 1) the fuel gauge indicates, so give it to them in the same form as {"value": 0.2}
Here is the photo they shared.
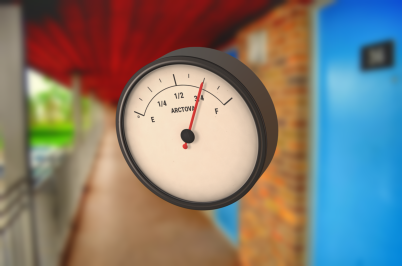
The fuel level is {"value": 0.75}
